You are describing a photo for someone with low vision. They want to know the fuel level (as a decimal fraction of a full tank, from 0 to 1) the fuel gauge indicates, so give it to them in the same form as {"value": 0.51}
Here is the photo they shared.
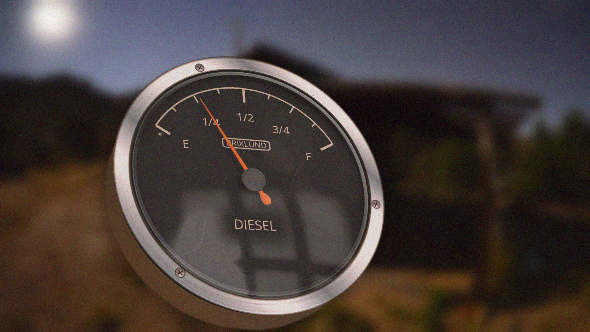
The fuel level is {"value": 0.25}
